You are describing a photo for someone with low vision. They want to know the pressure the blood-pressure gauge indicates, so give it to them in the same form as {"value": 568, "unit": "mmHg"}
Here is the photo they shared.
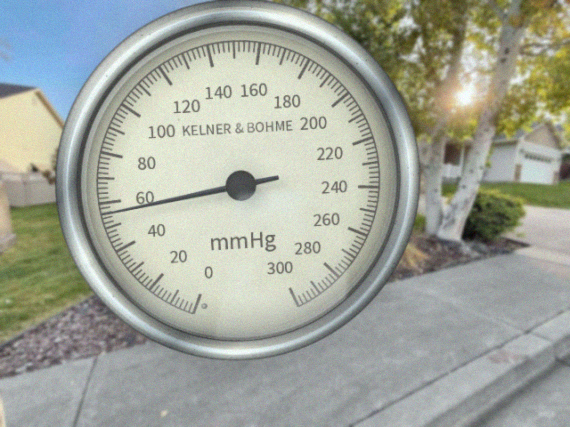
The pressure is {"value": 56, "unit": "mmHg"}
